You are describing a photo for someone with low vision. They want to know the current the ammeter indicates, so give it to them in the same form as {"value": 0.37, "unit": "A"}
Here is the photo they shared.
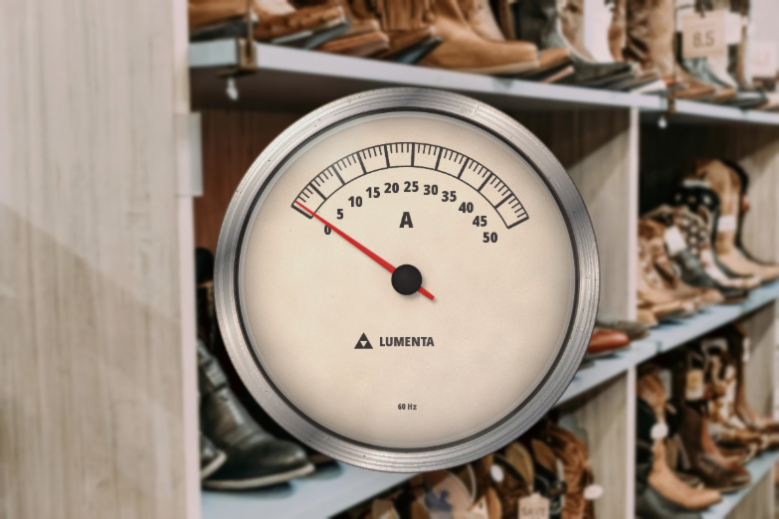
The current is {"value": 1, "unit": "A"}
